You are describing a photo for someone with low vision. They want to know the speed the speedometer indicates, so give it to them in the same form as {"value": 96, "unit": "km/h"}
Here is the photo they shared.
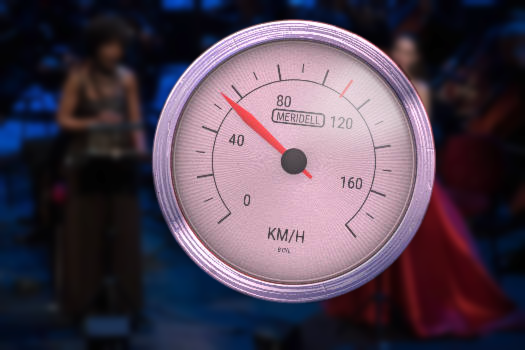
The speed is {"value": 55, "unit": "km/h"}
